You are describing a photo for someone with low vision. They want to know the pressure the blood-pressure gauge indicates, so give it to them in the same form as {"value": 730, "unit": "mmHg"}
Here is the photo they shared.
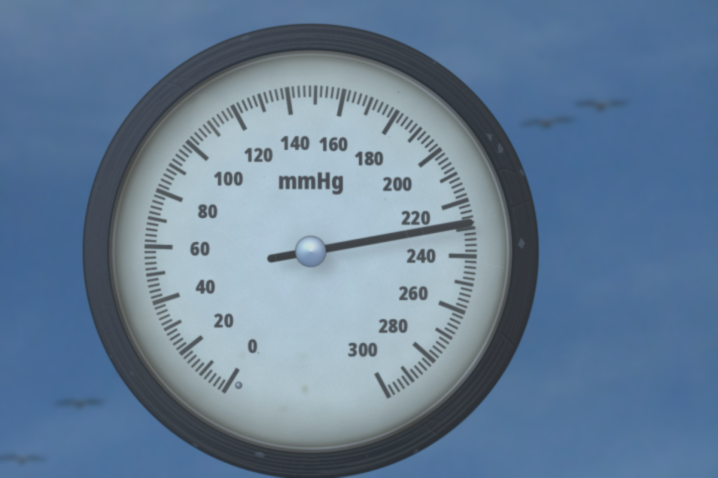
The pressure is {"value": 228, "unit": "mmHg"}
